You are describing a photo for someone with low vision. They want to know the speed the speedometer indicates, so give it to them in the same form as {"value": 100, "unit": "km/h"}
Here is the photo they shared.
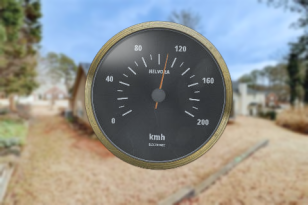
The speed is {"value": 110, "unit": "km/h"}
